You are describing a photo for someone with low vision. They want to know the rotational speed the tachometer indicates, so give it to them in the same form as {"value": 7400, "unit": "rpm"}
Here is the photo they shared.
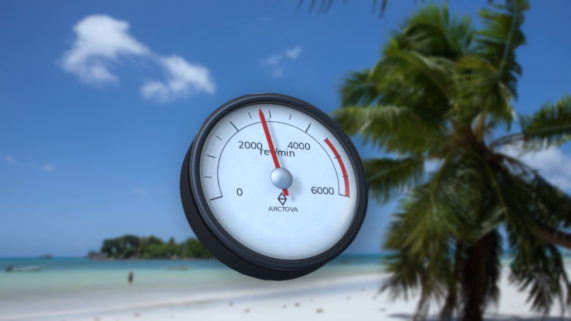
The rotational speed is {"value": 2750, "unit": "rpm"}
